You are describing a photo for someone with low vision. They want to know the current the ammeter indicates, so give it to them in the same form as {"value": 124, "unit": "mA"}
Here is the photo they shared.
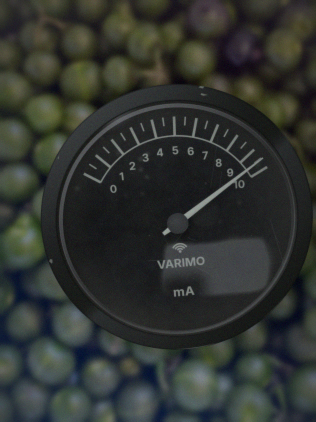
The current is {"value": 9.5, "unit": "mA"}
